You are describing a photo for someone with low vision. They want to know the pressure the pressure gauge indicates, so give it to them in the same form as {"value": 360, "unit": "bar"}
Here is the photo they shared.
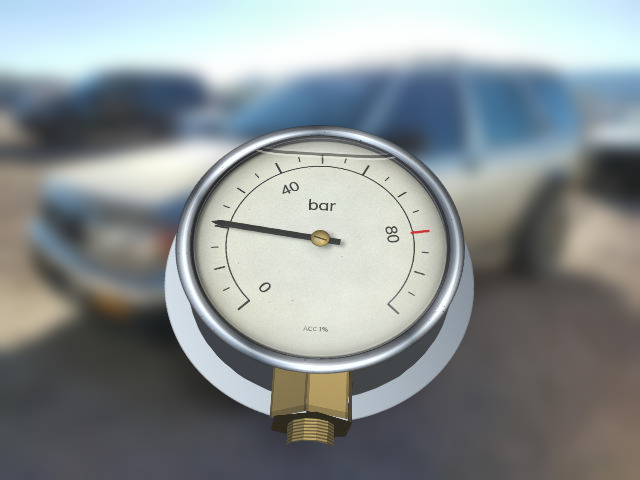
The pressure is {"value": 20, "unit": "bar"}
